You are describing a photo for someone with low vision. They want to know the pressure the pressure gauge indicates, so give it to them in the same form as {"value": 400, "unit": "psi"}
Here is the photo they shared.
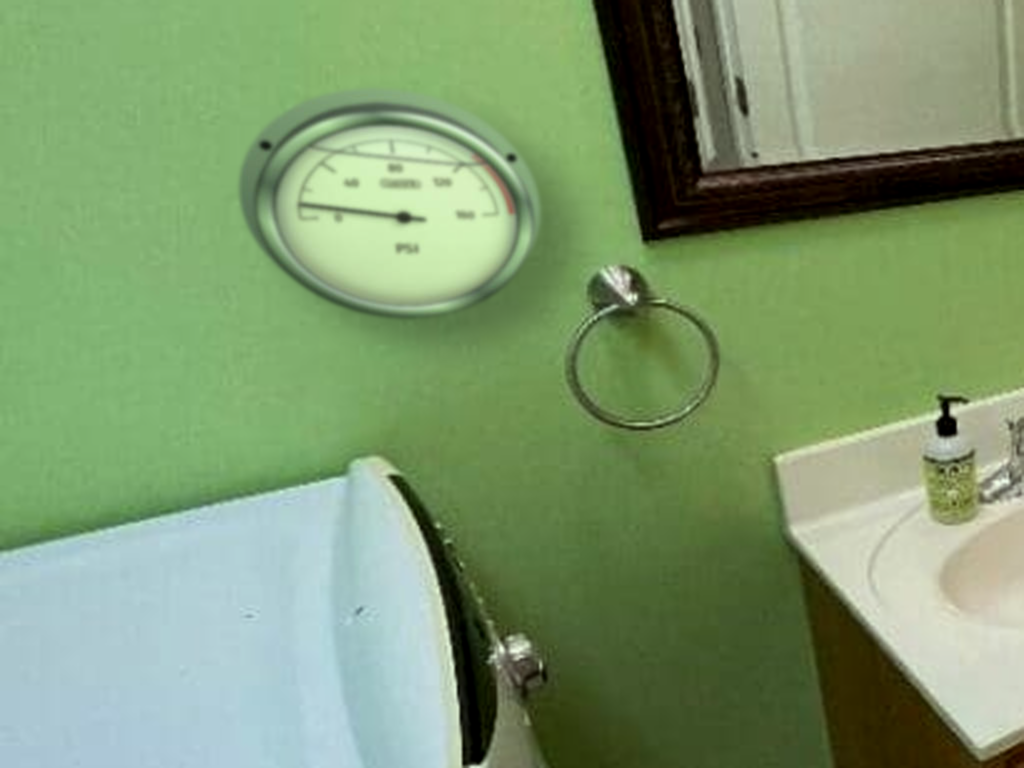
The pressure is {"value": 10, "unit": "psi"}
